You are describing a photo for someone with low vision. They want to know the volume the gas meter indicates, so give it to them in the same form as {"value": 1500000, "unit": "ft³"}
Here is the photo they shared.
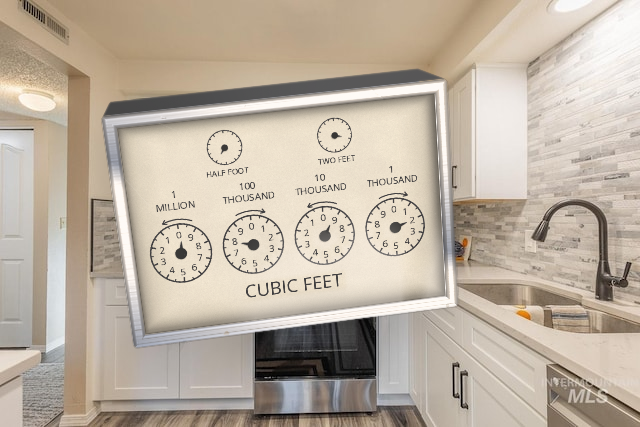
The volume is {"value": 979200, "unit": "ft³"}
